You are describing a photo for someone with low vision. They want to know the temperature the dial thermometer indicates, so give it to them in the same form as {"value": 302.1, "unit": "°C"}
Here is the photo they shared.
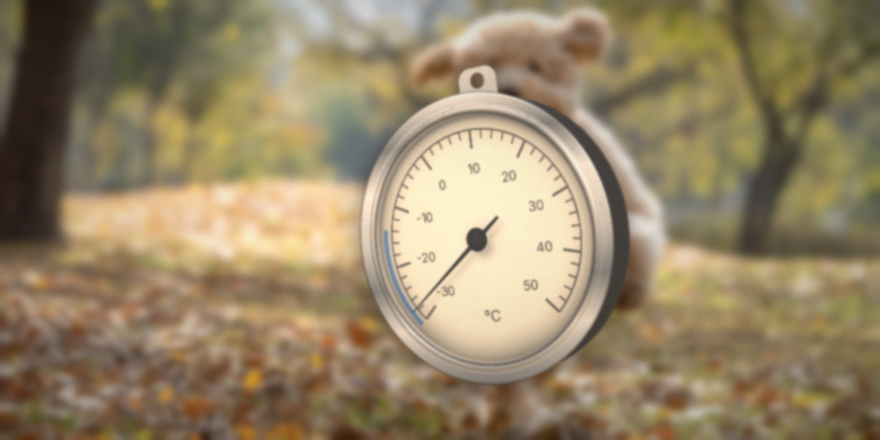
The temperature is {"value": -28, "unit": "°C"}
